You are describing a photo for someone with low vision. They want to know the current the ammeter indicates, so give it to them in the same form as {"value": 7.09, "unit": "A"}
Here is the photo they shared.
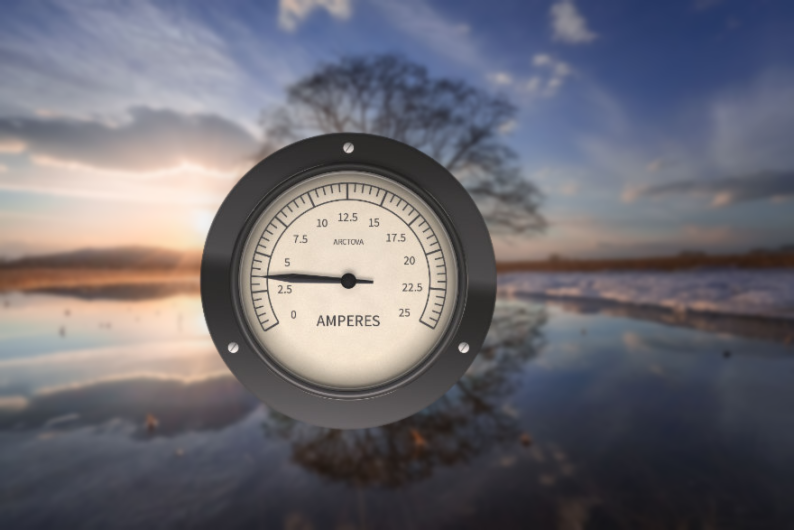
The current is {"value": 3.5, "unit": "A"}
